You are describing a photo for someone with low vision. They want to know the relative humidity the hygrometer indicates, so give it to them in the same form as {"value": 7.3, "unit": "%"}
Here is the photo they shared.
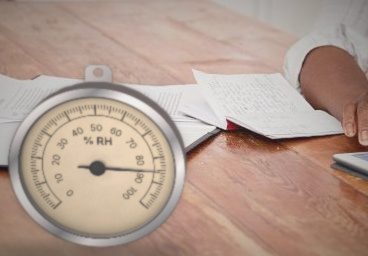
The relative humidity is {"value": 85, "unit": "%"}
